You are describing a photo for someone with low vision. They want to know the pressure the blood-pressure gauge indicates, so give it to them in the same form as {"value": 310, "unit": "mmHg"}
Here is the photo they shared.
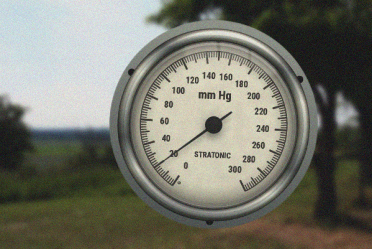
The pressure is {"value": 20, "unit": "mmHg"}
